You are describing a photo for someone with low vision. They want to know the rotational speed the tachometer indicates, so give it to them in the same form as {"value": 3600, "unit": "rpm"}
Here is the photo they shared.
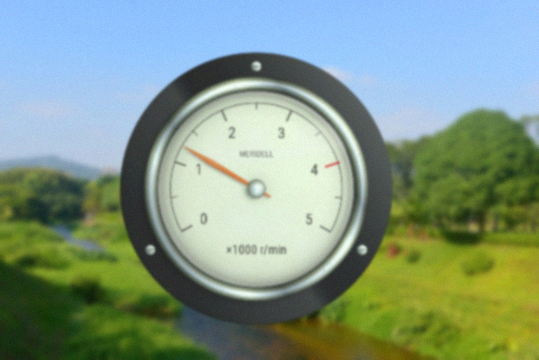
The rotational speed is {"value": 1250, "unit": "rpm"}
